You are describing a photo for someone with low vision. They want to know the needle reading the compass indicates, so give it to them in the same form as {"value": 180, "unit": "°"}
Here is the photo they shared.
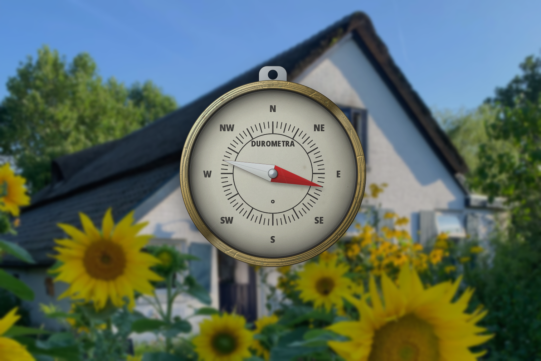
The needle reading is {"value": 105, "unit": "°"}
